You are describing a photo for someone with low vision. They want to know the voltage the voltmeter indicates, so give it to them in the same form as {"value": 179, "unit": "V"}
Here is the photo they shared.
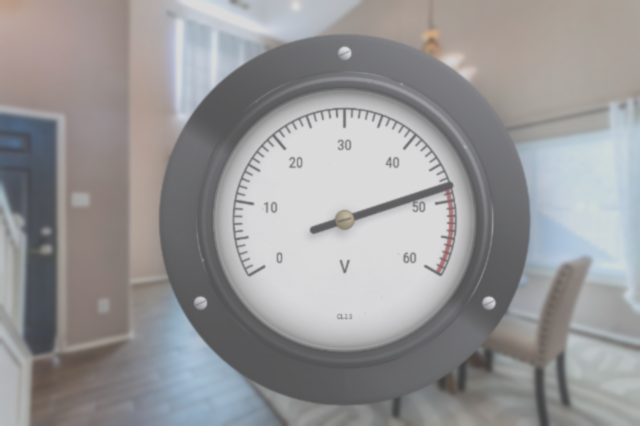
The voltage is {"value": 48, "unit": "V"}
